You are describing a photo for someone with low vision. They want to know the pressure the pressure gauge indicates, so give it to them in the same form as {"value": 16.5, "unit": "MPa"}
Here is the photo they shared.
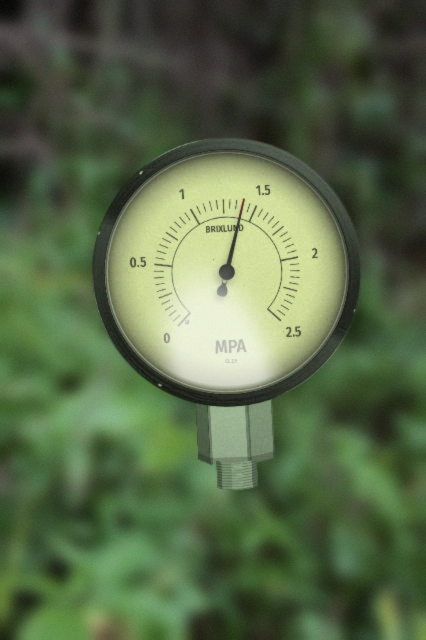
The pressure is {"value": 1.4, "unit": "MPa"}
